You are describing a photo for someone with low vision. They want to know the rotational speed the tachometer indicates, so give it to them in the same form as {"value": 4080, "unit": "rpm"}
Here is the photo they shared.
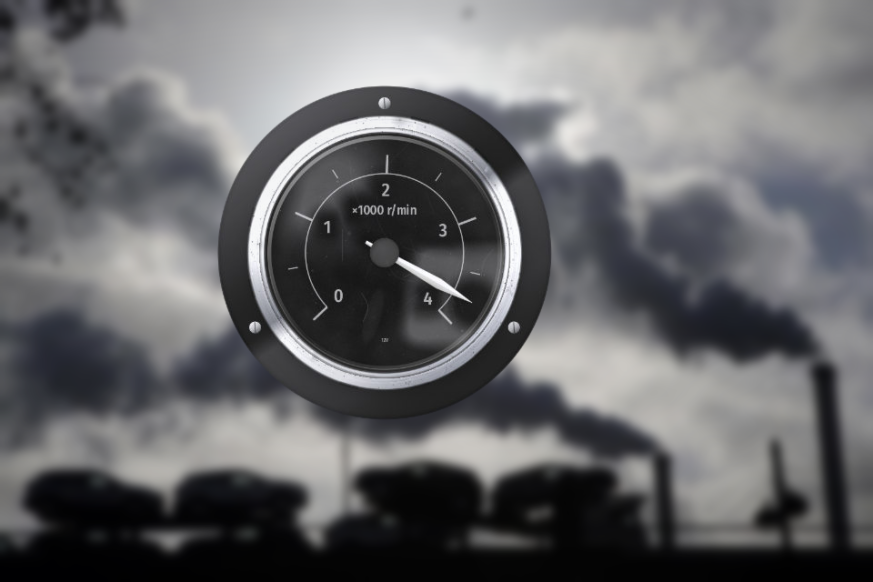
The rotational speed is {"value": 3750, "unit": "rpm"}
